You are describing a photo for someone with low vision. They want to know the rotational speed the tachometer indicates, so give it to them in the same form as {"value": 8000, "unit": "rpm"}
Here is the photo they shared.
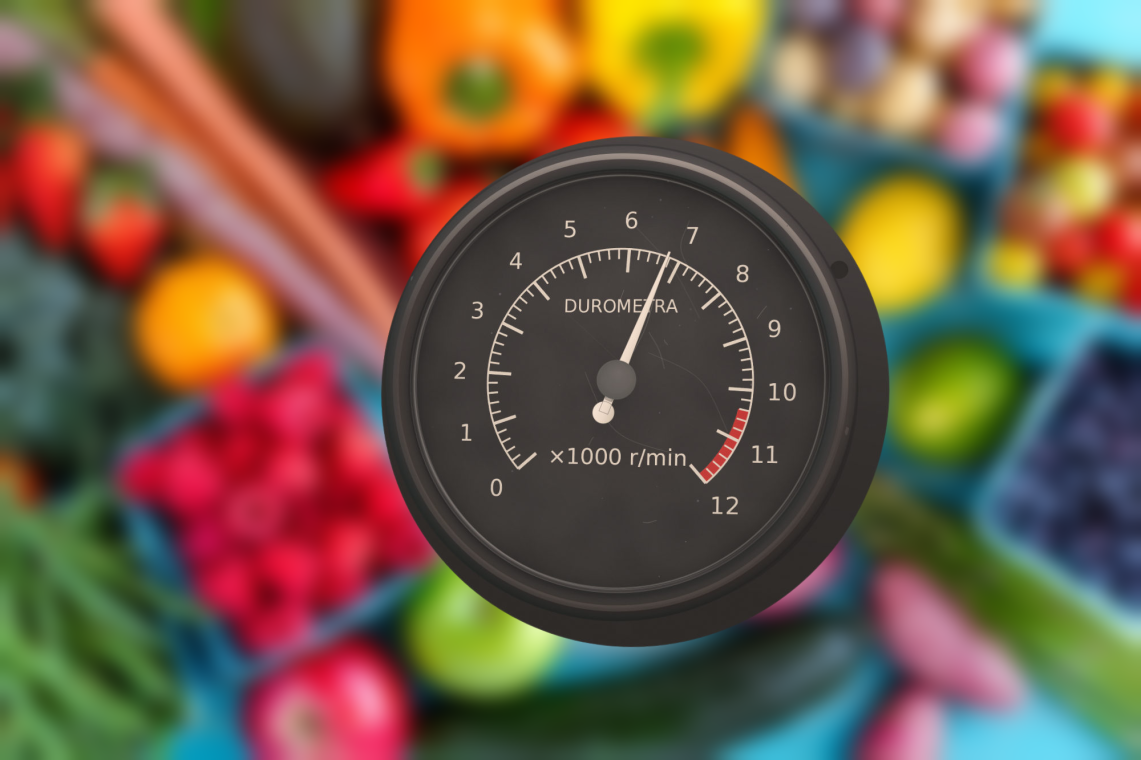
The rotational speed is {"value": 6800, "unit": "rpm"}
